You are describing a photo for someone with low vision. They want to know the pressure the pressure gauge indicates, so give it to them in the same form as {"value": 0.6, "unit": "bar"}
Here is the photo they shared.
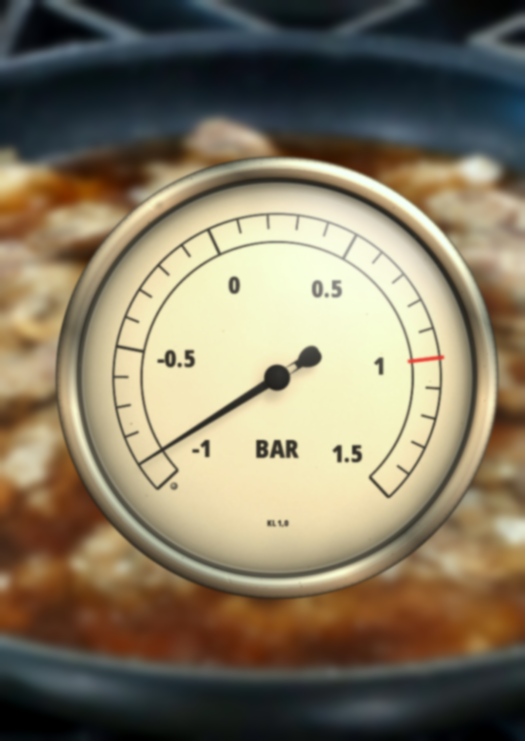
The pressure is {"value": -0.9, "unit": "bar"}
